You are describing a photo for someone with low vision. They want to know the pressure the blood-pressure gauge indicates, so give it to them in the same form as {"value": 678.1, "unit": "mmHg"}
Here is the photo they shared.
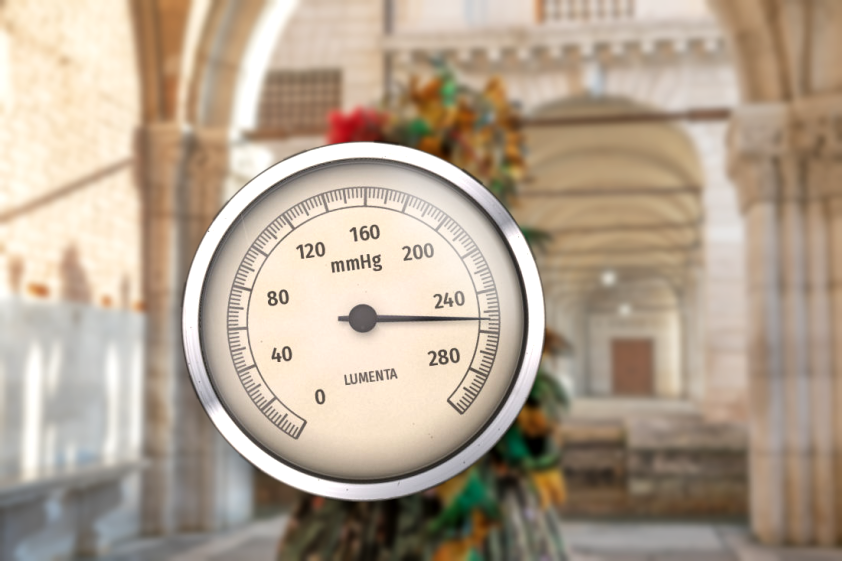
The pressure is {"value": 254, "unit": "mmHg"}
